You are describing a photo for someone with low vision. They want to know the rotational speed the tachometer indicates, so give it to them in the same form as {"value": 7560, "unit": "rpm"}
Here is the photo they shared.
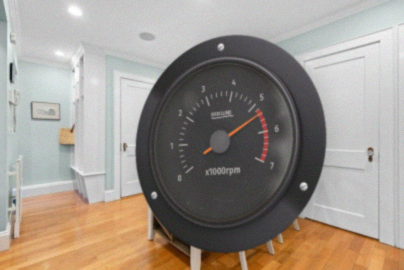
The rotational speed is {"value": 5400, "unit": "rpm"}
